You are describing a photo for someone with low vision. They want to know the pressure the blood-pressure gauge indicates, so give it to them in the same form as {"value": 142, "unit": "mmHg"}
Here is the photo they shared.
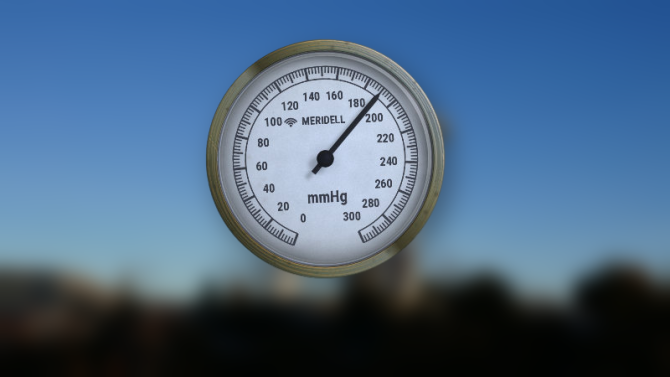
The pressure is {"value": 190, "unit": "mmHg"}
